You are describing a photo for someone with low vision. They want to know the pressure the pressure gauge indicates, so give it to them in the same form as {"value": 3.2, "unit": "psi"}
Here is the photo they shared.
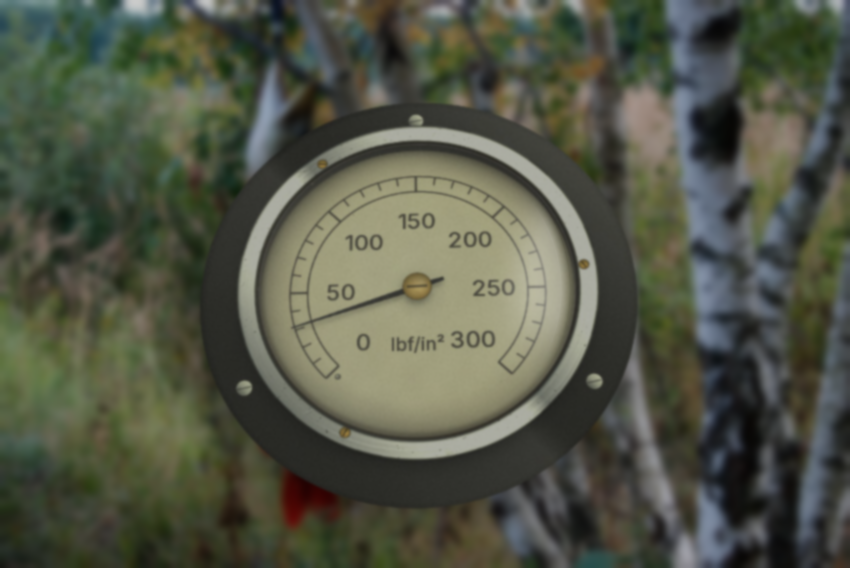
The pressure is {"value": 30, "unit": "psi"}
